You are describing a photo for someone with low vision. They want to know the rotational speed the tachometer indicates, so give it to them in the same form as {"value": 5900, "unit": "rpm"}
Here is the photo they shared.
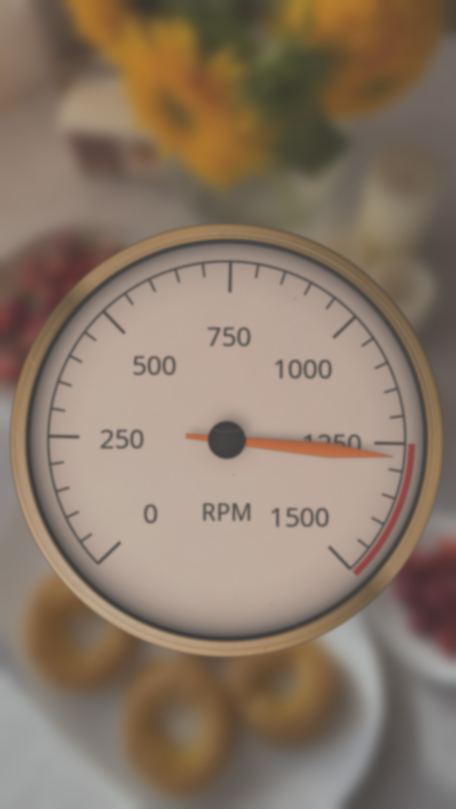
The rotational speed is {"value": 1275, "unit": "rpm"}
